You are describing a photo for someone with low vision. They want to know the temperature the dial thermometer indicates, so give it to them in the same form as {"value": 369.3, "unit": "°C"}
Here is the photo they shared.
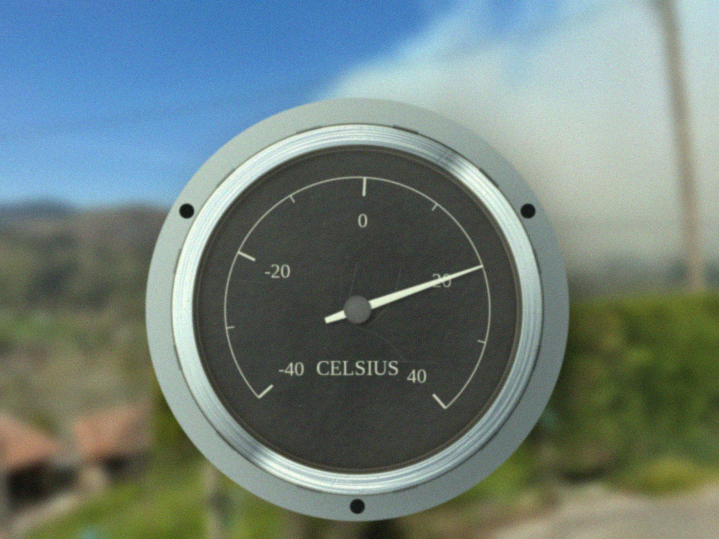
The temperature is {"value": 20, "unit": "°C"}
